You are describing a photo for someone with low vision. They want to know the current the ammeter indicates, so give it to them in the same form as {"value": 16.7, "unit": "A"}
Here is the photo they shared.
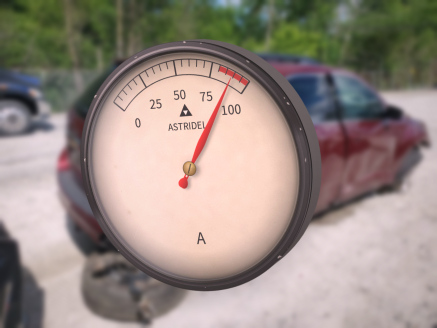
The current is {"value": 90, "unit": "A"}
